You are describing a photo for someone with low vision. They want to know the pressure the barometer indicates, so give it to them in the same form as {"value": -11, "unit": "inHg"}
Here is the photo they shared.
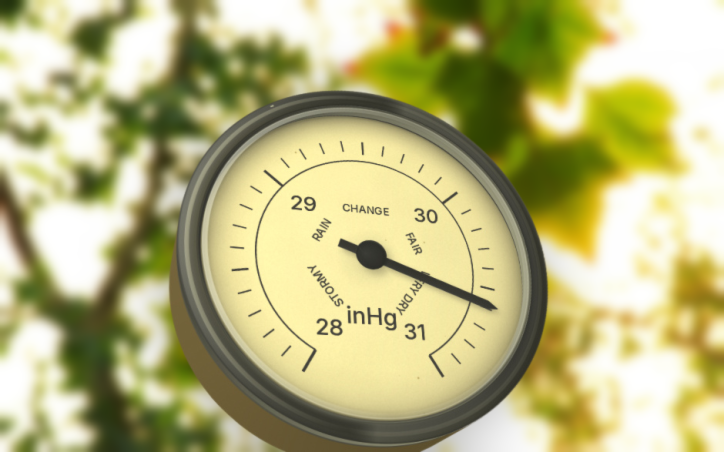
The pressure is {"value": 30.6, "unit": "inHg"}
